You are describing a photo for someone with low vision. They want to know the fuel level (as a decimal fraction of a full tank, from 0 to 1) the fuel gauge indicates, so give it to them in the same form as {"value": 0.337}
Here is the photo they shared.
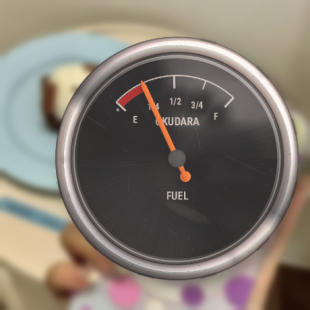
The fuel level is {"value": 0.25}
